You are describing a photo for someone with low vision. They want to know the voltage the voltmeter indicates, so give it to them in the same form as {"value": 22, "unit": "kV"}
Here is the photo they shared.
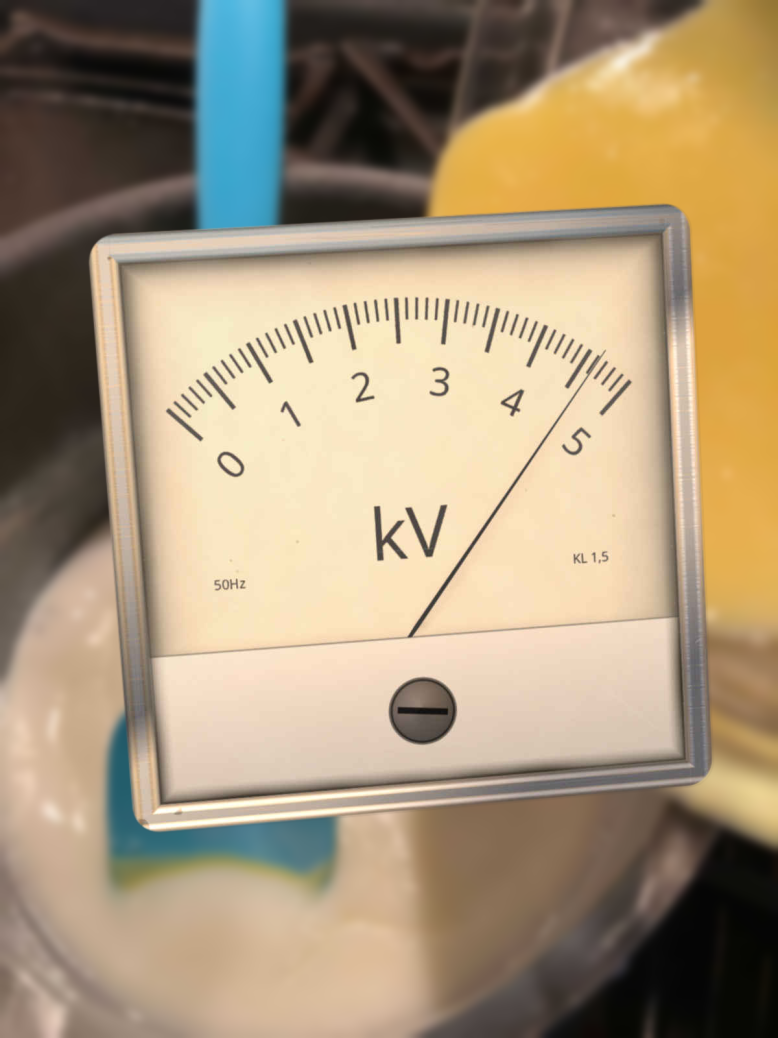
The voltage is {"value": 4.6, "unit": "kV"}
